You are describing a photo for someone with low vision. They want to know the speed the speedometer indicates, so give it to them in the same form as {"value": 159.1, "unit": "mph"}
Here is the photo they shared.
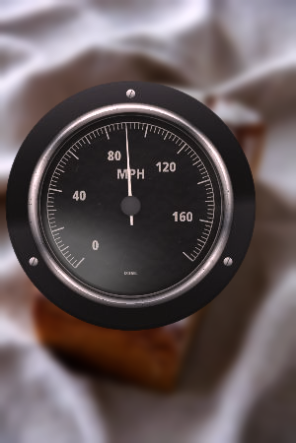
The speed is {"value": 90, "unit": "mph"}
